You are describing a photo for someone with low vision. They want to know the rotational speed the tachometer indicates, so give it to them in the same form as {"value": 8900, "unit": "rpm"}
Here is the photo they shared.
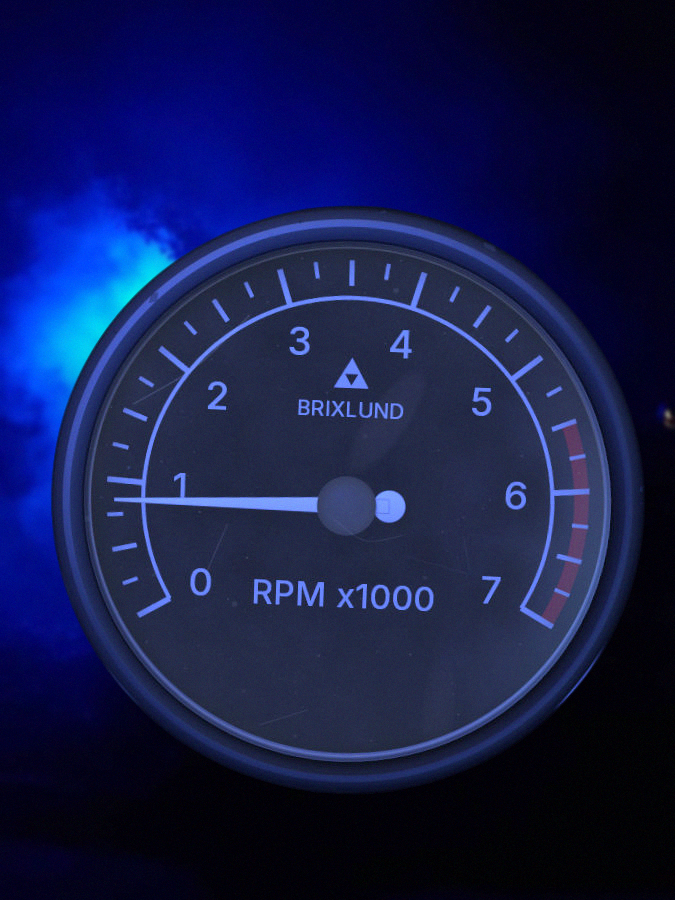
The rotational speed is {"value": 875, "unit": "rpm"}
